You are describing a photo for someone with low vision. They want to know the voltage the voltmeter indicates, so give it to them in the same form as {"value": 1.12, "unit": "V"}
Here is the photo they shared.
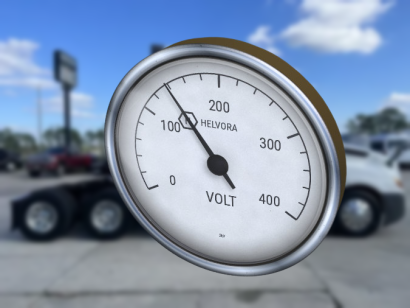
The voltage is {"value": 140, "unit": "V"}
